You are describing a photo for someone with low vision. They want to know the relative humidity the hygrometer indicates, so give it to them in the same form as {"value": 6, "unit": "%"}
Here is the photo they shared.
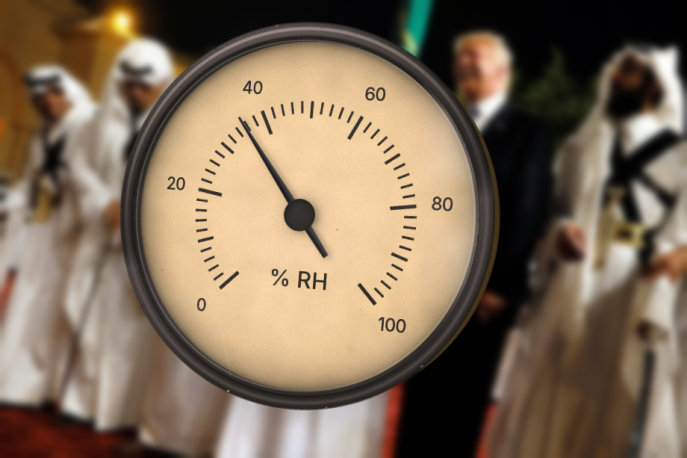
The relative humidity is {"value": 36, "unit": "%"}
